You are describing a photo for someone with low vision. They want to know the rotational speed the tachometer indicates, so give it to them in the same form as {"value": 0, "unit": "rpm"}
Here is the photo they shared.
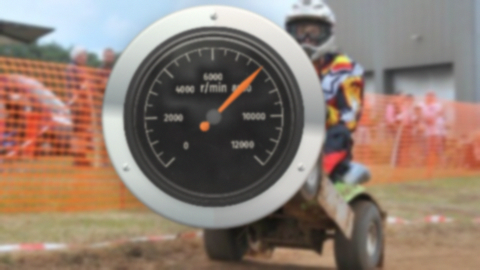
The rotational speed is {"value": 8000, "unit": "rpm"}
